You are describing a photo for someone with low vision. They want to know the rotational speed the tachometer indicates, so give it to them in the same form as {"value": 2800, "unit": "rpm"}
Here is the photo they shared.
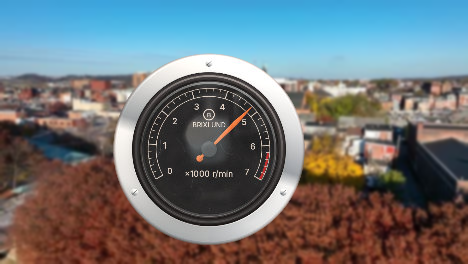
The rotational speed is {"value": 4800, "unit": "rpm"}
